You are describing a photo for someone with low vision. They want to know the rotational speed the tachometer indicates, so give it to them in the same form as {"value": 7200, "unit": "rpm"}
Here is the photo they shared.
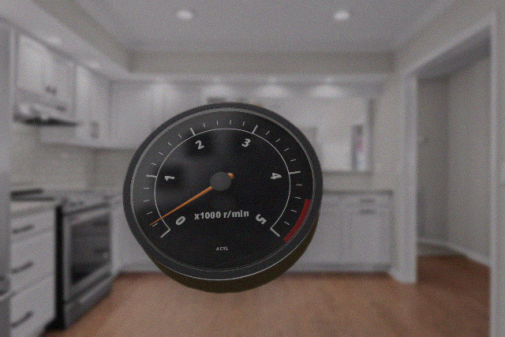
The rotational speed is {"value": 200, "unit": "rpm"}
